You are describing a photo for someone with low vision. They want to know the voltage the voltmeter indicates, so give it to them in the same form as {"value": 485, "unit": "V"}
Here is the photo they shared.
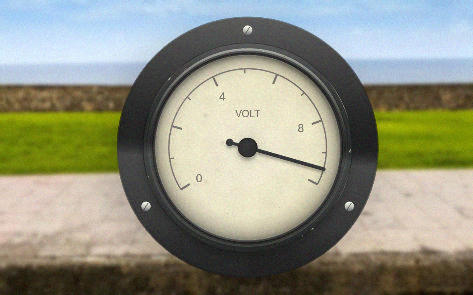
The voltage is {"value": 9.5, "unit": "V"}
